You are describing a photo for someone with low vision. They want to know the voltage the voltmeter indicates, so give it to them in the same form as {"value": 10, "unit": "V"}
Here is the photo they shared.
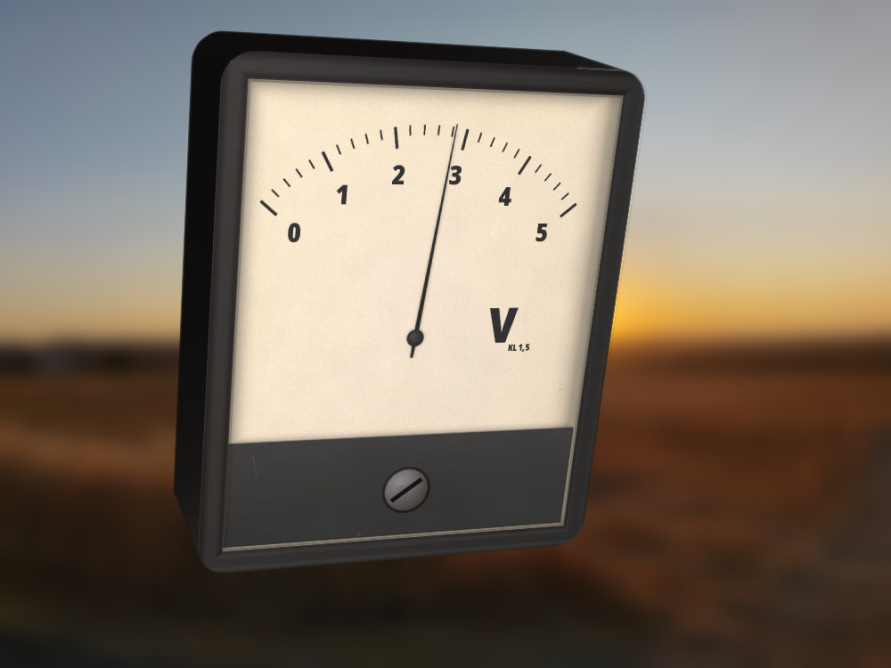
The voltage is {"value": 2.8, "unit": "V"}
